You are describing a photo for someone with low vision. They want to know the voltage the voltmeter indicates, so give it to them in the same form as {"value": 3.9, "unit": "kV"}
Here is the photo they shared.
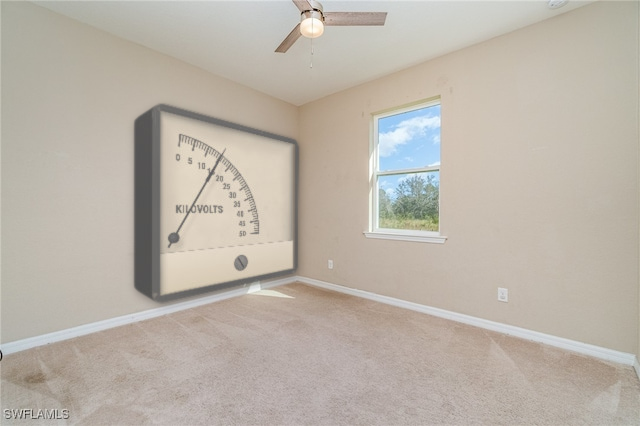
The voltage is {"value": 15, "unit": "kV"}
